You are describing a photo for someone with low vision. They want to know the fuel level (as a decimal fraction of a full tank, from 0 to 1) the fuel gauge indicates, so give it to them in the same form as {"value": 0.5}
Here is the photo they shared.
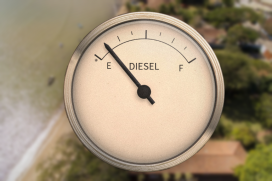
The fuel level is {"value": 0.125}
